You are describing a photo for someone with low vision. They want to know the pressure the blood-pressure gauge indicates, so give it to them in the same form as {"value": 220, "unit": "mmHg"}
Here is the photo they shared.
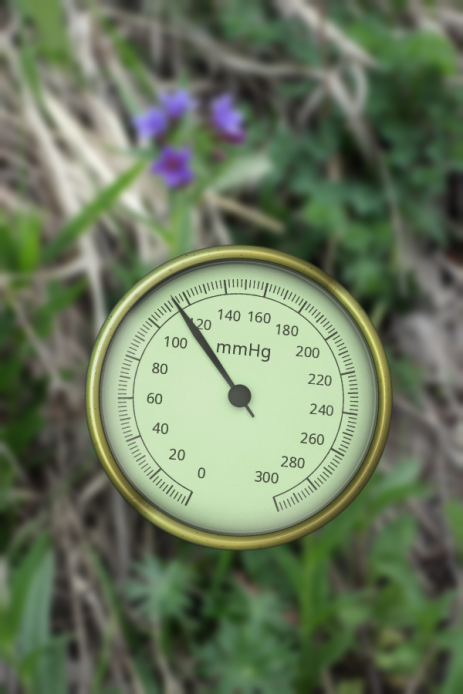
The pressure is {"value": 114, "unit": "mmHg"}
